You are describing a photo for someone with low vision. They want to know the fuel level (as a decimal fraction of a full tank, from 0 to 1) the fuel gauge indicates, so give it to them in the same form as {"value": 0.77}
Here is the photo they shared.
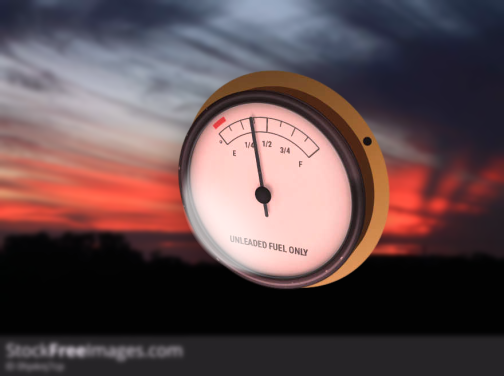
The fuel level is {"value": 0.375}
